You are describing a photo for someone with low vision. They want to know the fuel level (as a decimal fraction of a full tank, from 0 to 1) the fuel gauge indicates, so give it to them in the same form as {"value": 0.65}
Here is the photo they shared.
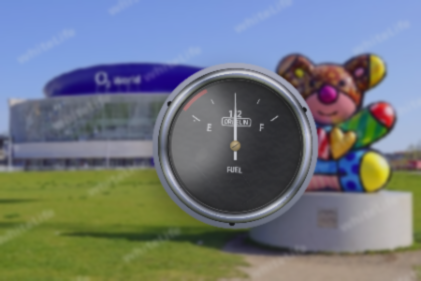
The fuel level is {"value": 0.5}
